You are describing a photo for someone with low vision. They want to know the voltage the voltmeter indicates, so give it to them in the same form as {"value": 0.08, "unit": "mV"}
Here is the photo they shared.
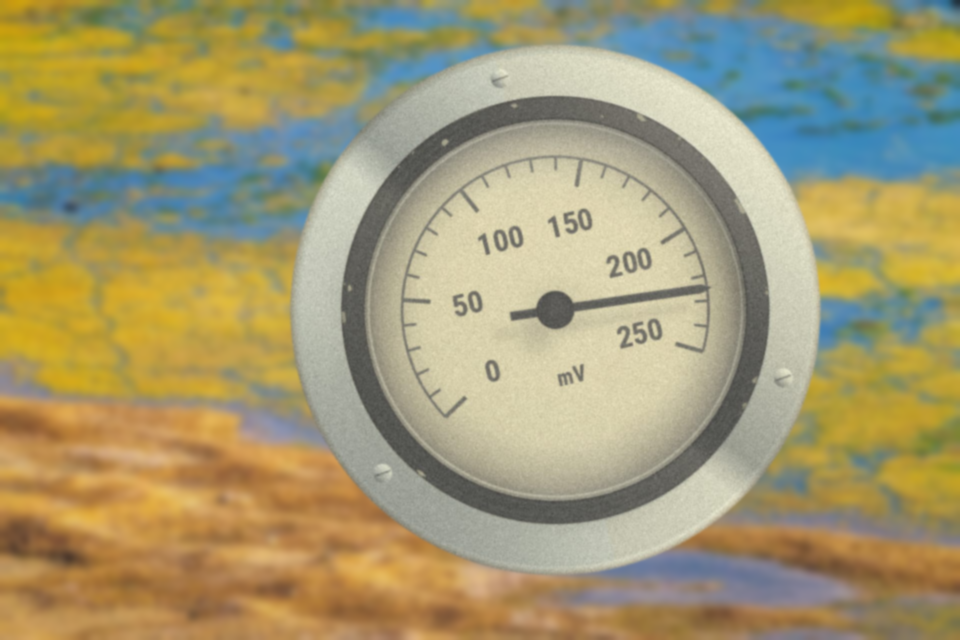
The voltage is {"value": 225, "unit": "mV"}
